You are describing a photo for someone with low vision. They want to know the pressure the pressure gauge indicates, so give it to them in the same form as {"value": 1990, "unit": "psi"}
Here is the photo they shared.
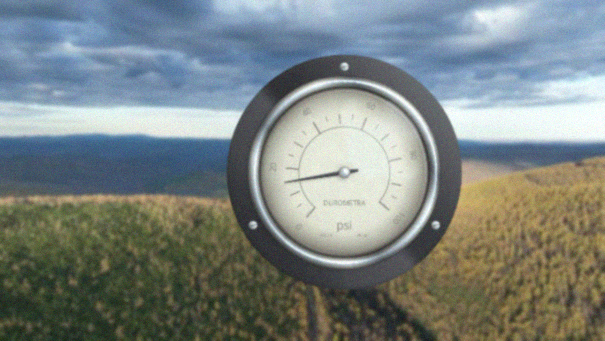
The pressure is {"value": 15, "unit": "psi"}
